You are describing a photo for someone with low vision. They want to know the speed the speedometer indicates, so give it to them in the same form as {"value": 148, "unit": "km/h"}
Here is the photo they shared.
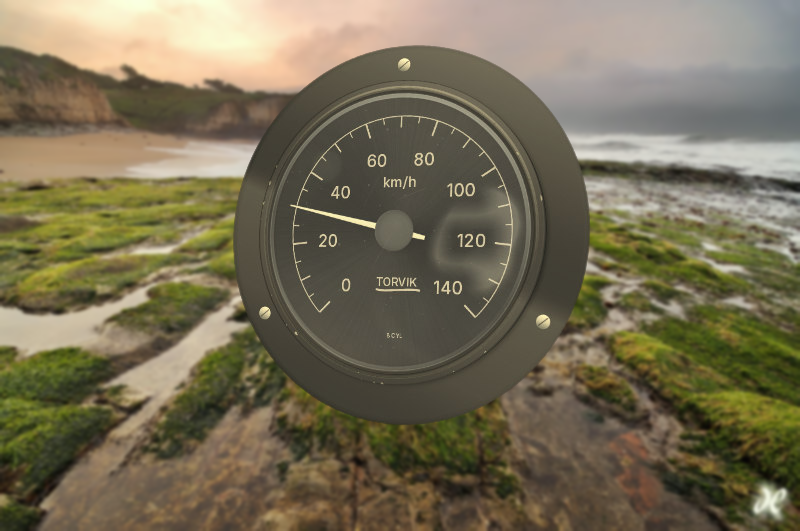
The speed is {"value": 30, "unit": "km/h"}
